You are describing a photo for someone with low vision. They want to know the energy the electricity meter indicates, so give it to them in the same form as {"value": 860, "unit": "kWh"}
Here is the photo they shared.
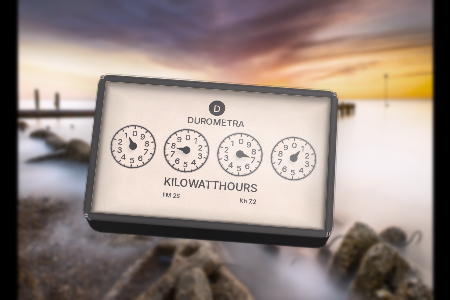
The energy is {"value": 771, "unit": "kWh"}
